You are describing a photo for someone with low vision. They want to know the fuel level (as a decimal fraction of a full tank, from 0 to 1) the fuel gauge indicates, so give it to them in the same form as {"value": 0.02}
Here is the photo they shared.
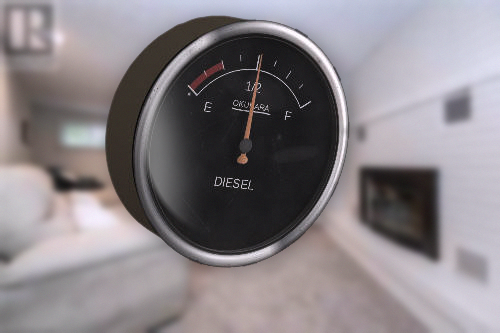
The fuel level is {"value": 0.5}
